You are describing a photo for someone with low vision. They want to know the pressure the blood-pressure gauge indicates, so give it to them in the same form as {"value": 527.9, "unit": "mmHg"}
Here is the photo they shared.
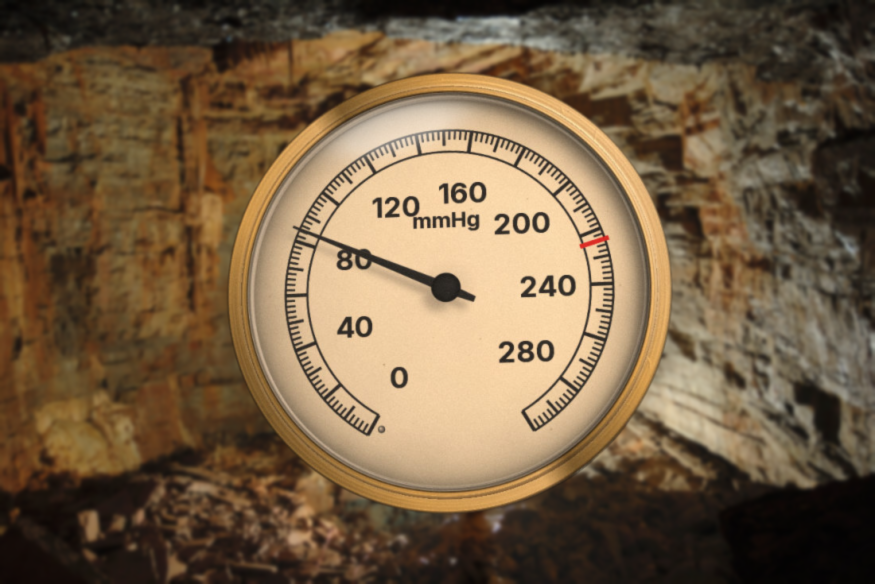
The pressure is {"value": 84, "unit": "mmHg"}
